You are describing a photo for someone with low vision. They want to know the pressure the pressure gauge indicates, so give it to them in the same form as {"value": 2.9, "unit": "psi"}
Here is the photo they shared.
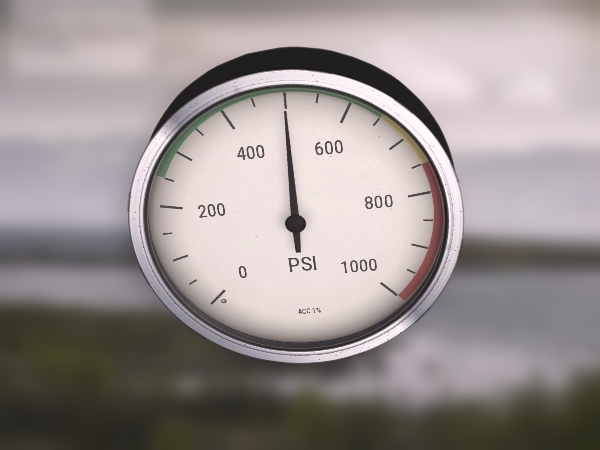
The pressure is {"value": 500, "unit": "psi"}
